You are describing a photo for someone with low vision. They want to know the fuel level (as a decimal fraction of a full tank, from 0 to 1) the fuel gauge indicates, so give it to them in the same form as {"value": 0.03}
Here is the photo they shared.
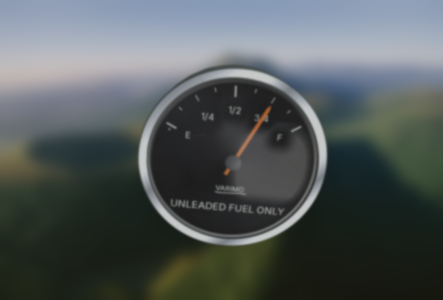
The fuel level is {"value": 0.75}
